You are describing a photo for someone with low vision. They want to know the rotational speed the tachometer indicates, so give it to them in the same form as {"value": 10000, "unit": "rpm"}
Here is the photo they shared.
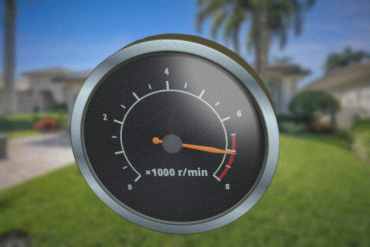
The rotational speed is {"value": 7000, "unit": "rpm"}
